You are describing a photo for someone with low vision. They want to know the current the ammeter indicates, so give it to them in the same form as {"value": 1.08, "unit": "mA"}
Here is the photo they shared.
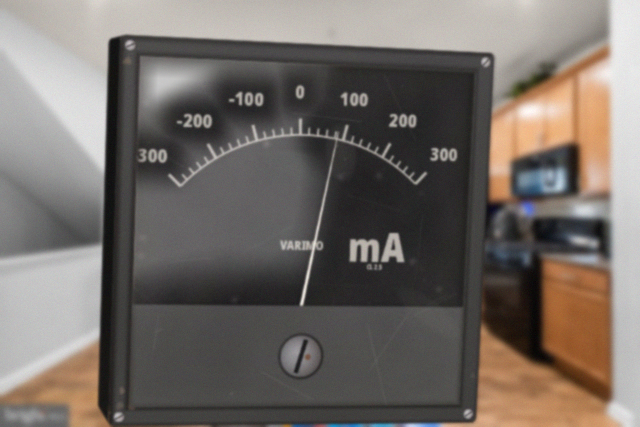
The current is {"value": 80, "unit": "mA"}
